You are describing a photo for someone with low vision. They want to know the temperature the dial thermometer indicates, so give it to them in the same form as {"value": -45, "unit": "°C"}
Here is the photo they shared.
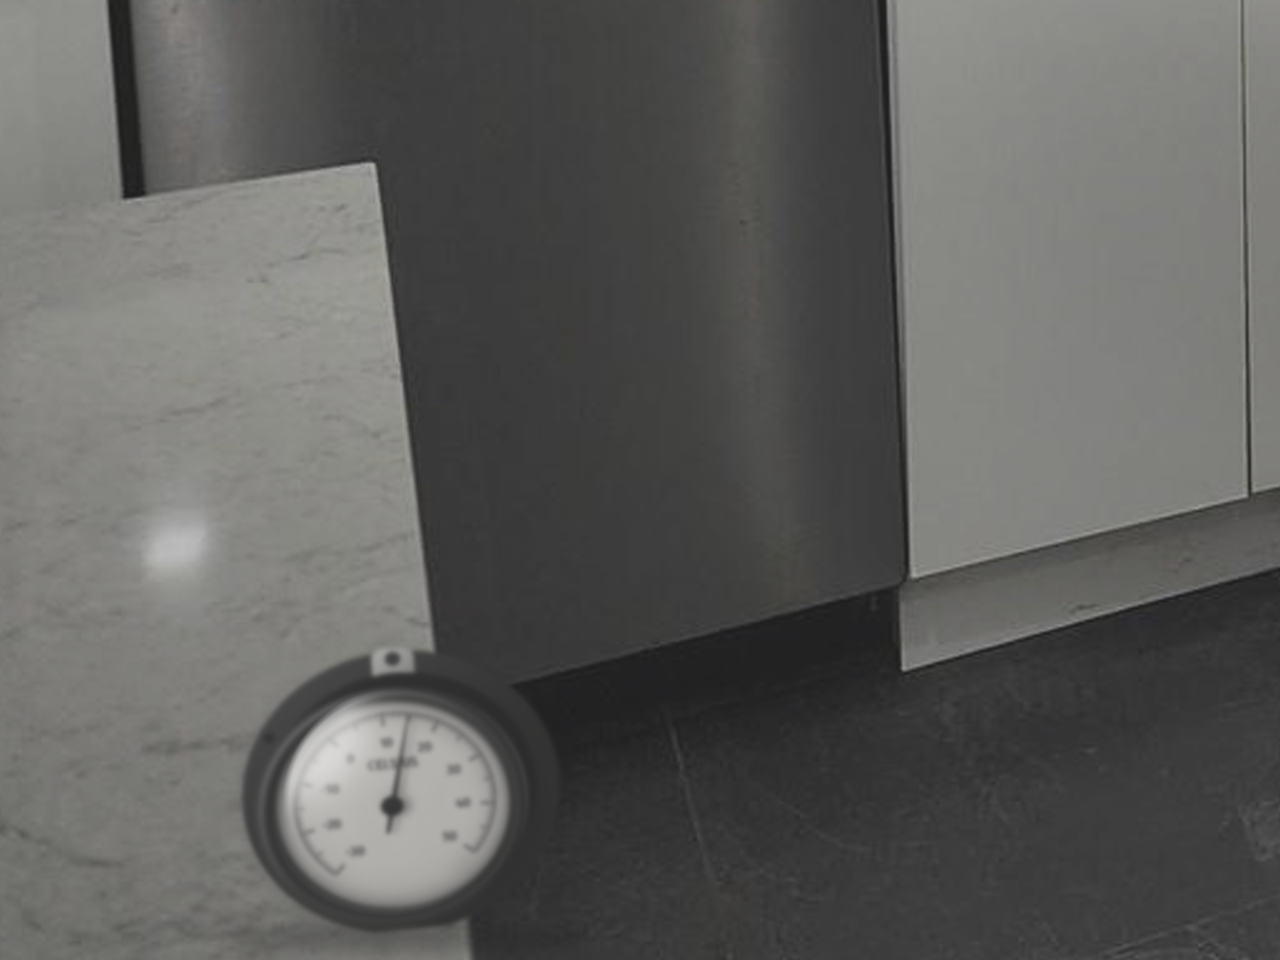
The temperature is {"value": 15, "unit": "°C"}
